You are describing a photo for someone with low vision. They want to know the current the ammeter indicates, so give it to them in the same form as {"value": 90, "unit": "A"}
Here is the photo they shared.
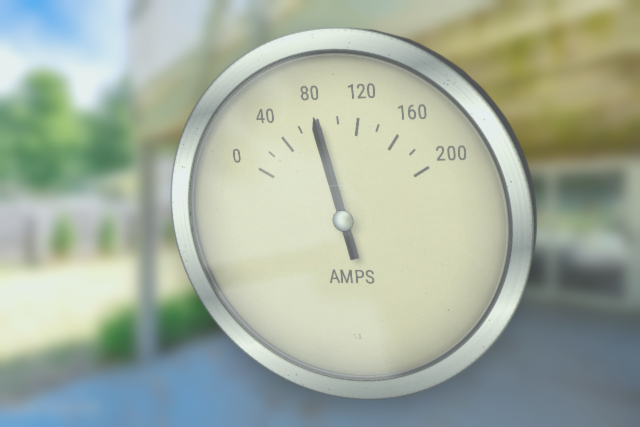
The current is {"value": 80, "unit": "A"}
